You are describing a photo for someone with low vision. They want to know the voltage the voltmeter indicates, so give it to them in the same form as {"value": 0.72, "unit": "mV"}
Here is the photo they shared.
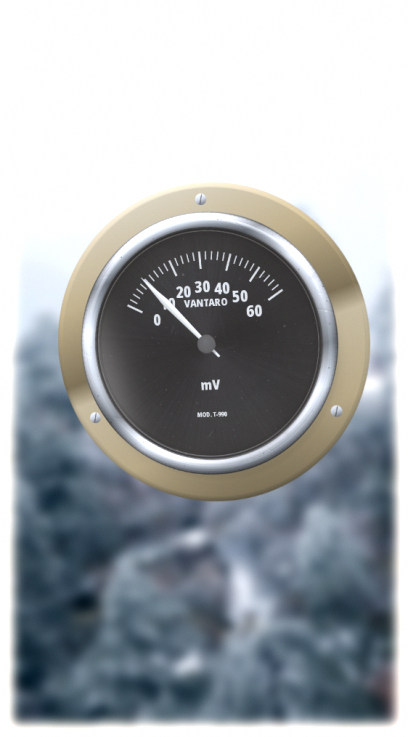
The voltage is {"value": 10, "unit": "mV"}
